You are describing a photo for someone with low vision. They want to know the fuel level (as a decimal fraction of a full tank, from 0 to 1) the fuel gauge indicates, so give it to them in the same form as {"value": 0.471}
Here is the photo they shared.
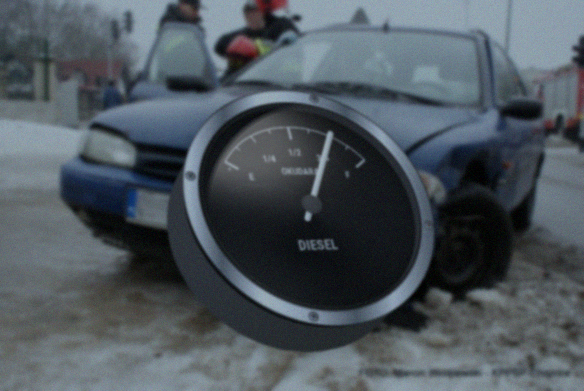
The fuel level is {"value": 0.75}
